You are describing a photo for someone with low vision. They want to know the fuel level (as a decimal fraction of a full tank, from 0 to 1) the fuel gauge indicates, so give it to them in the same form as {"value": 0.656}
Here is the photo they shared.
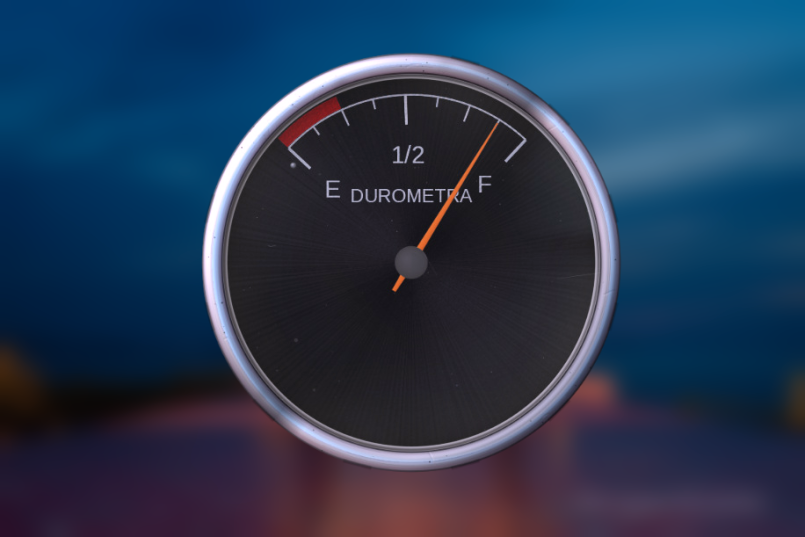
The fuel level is {"value": 0.875}
